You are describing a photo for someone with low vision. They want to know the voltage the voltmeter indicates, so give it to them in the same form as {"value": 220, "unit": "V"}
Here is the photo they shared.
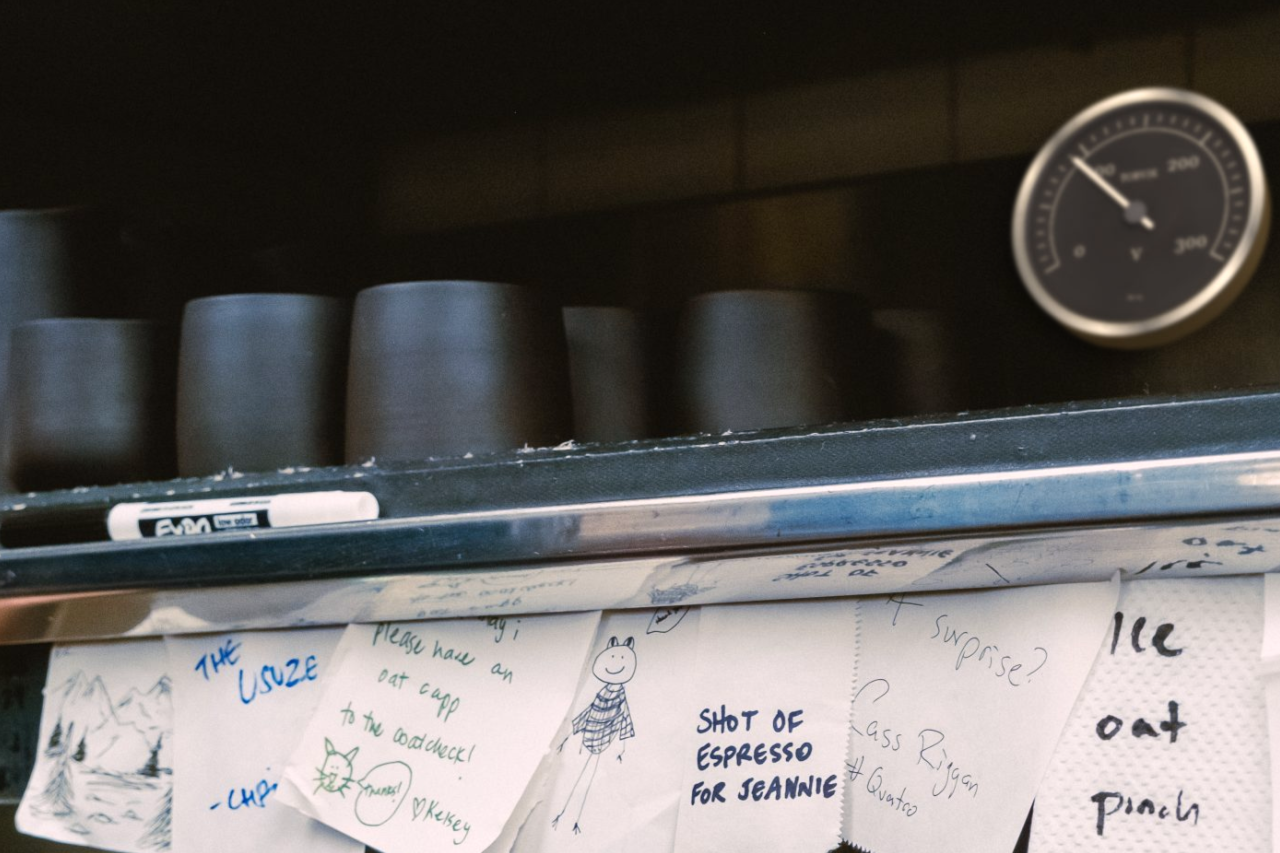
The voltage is {"value": 90, "unit": "V"}
